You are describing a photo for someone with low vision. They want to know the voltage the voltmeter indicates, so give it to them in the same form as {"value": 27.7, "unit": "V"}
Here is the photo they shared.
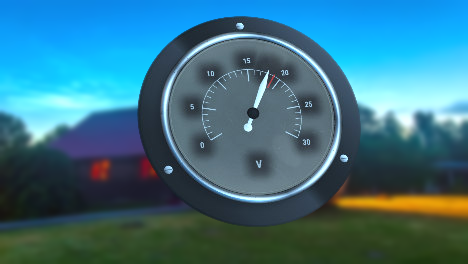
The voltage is {"value": 18, "unit": "V"}
